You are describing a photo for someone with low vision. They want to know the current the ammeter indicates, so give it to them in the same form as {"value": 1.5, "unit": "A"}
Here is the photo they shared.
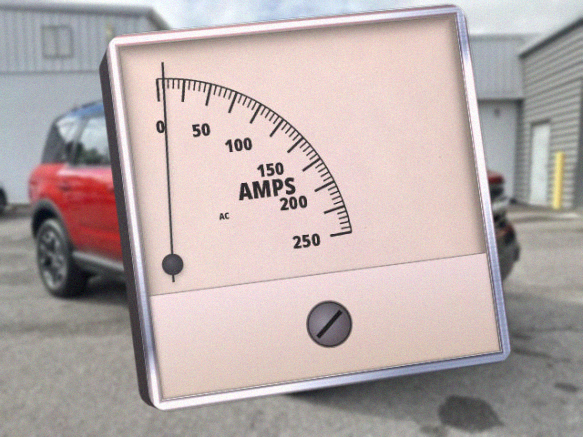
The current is {"value": 5, "unit": "A"}
